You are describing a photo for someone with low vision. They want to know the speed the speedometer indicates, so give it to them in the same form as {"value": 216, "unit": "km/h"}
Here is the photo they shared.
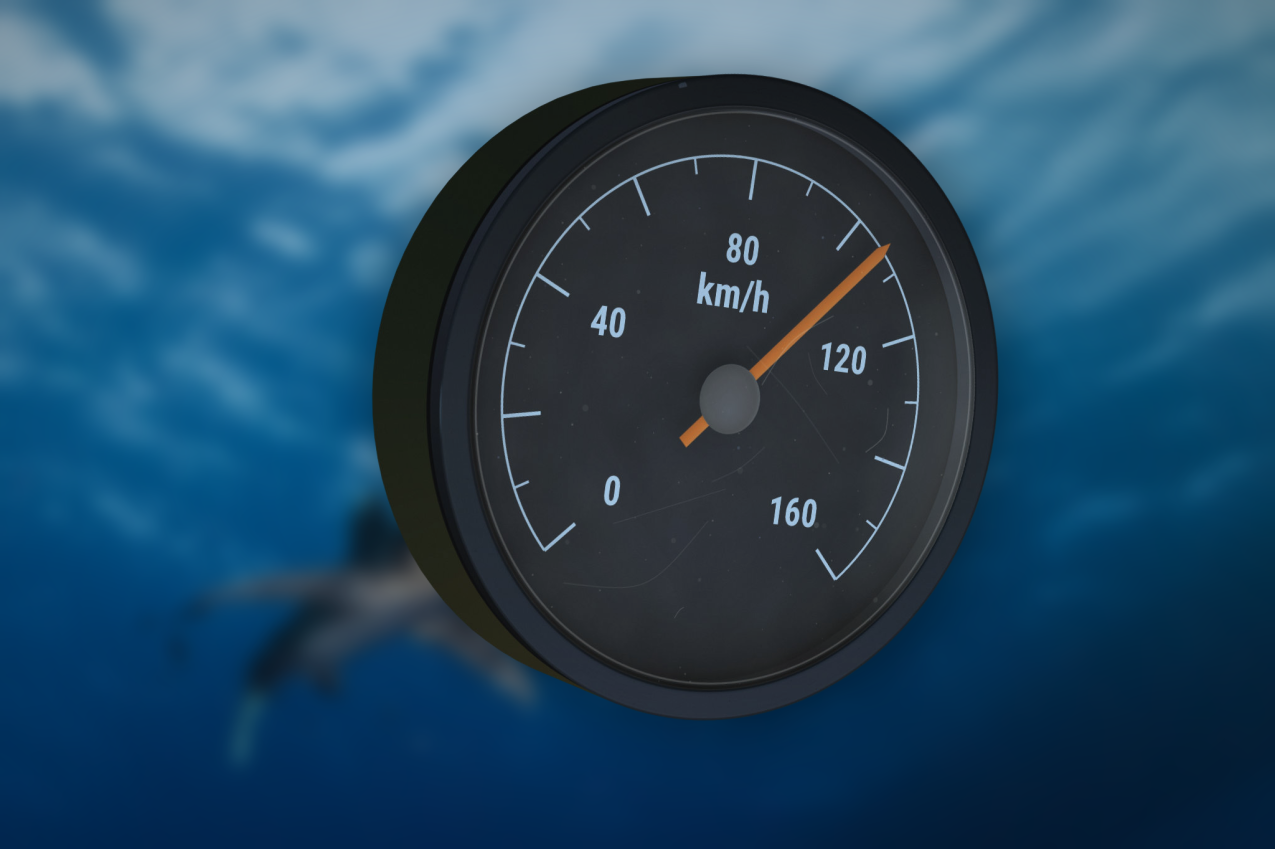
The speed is {"value": 105, "unit": "km/h"}
